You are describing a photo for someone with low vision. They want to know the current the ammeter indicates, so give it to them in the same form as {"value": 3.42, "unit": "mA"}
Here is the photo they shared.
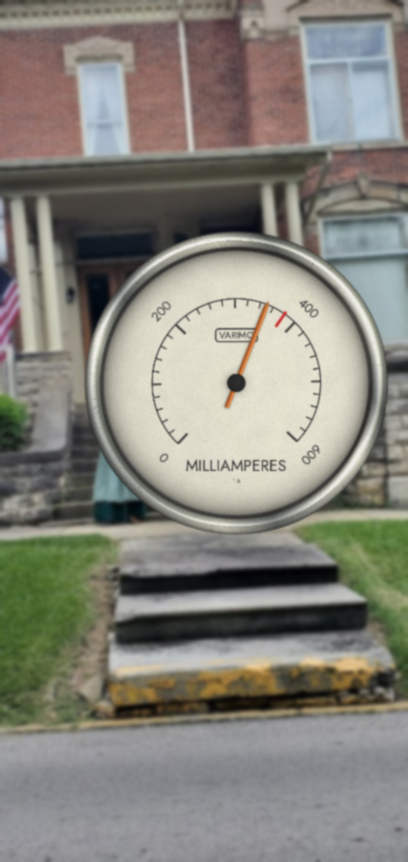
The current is {"value": 350, "unit": "mA"}
